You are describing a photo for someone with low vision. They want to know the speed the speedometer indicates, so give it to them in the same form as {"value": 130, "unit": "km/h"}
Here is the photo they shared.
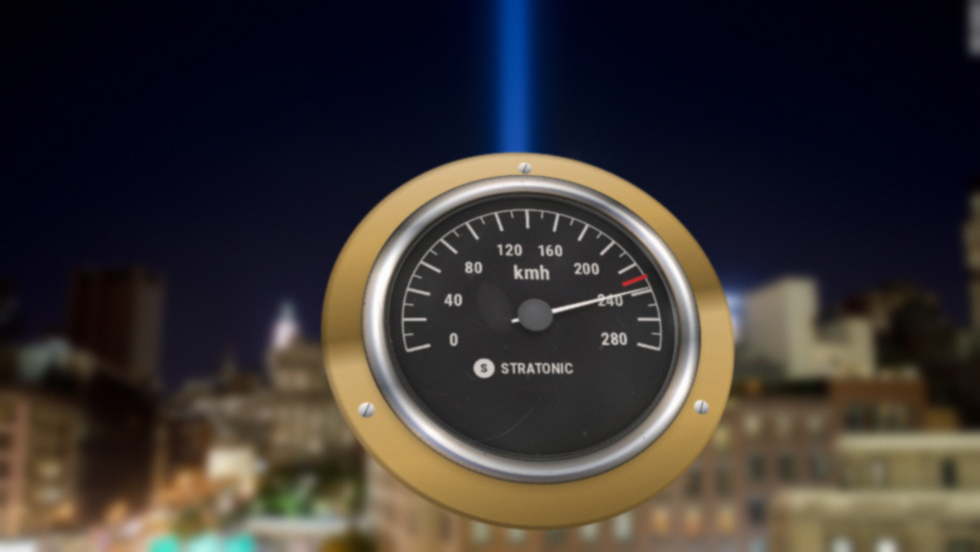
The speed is {"value": 240, "unit": "km/h"}
